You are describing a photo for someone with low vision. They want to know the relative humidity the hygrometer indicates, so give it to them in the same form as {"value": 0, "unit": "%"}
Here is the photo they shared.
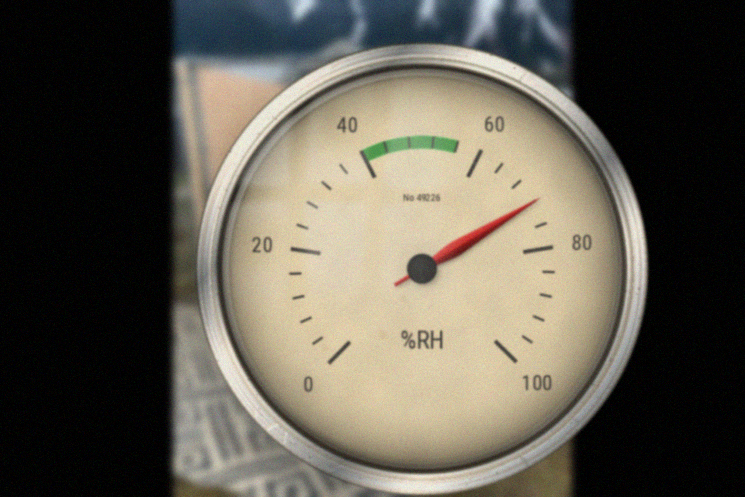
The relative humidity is {"value": 72, "unit": "%"}
